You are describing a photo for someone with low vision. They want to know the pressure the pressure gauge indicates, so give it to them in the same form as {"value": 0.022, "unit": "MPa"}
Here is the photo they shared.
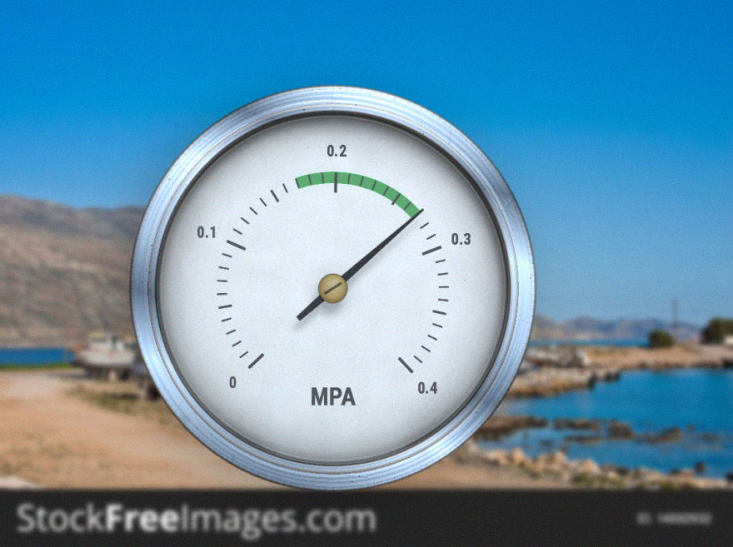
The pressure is {"value": 0.27, "unit": "MPa"}
